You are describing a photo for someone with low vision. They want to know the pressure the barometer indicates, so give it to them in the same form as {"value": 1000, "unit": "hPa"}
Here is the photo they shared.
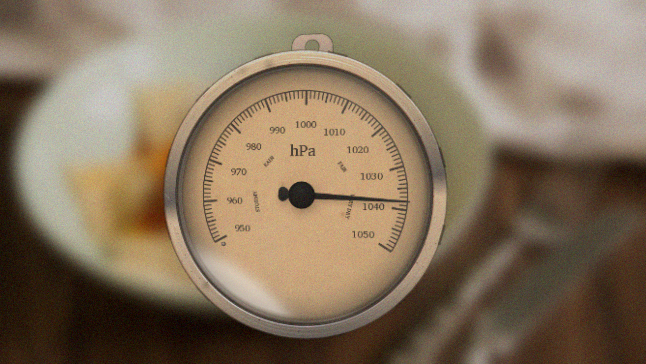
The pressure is {"value": 1038, "unit": "hPa"}
